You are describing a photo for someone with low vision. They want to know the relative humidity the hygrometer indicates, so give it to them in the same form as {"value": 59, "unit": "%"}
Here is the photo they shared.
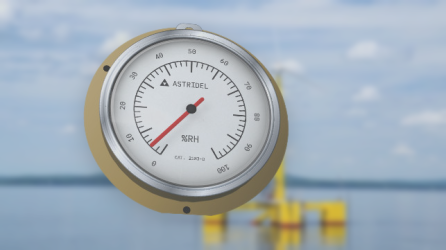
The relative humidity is {"value": 4, "unit": "%"}
